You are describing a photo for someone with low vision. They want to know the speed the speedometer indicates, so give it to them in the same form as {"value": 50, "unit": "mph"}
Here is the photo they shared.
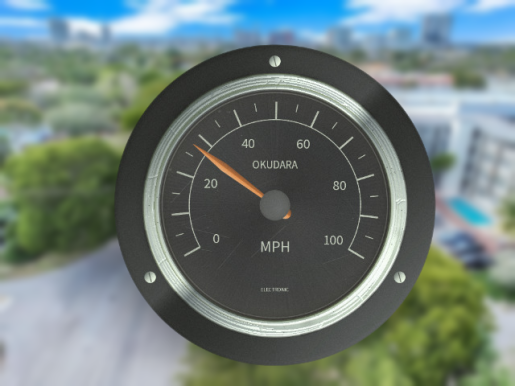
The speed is {"value": 27.5, "unit": "mph"}
